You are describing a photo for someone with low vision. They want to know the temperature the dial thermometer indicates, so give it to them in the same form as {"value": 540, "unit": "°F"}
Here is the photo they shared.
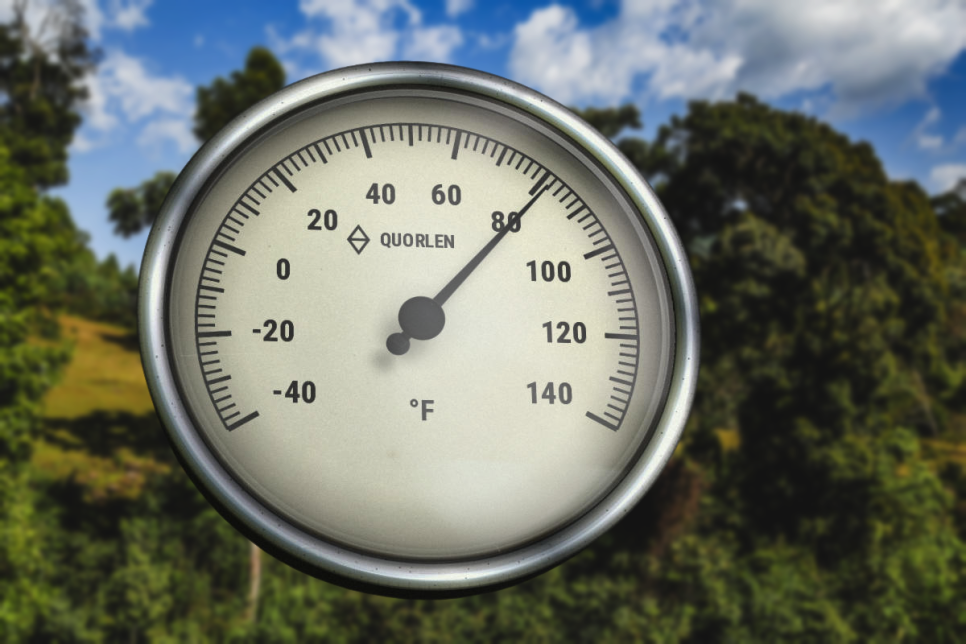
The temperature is {"value": 82, "unit": "°F"}
